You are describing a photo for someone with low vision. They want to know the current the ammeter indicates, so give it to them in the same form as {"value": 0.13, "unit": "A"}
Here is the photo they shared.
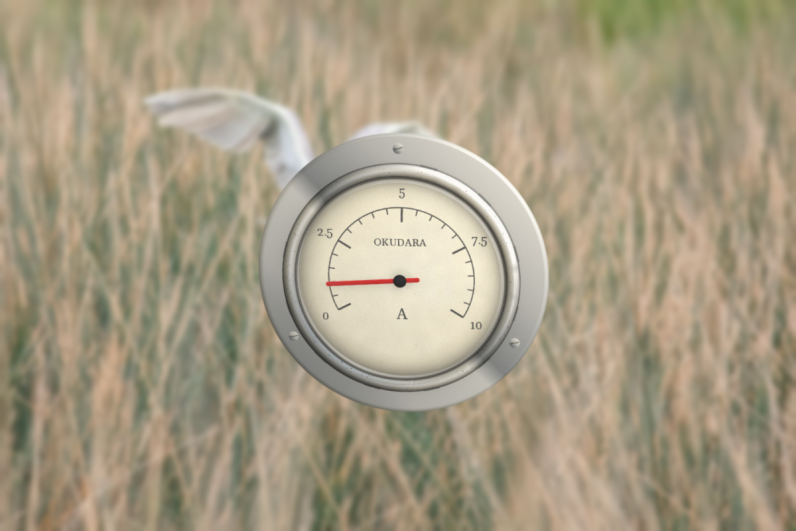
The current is {"value": 1, "unit": "A"}
